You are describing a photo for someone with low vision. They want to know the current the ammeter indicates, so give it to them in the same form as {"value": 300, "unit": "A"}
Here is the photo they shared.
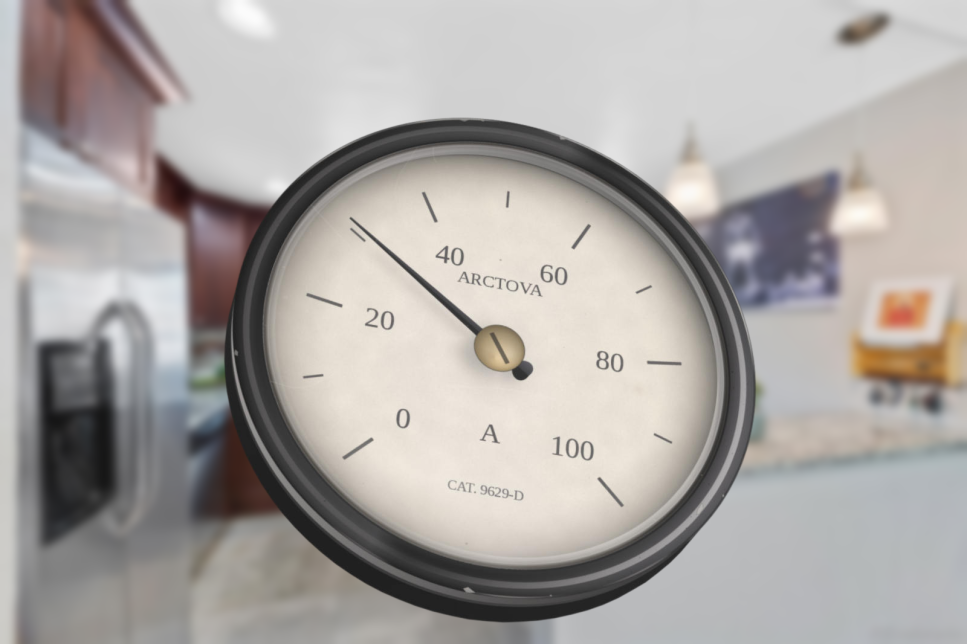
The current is {"value": 30, "unit": "A"}
